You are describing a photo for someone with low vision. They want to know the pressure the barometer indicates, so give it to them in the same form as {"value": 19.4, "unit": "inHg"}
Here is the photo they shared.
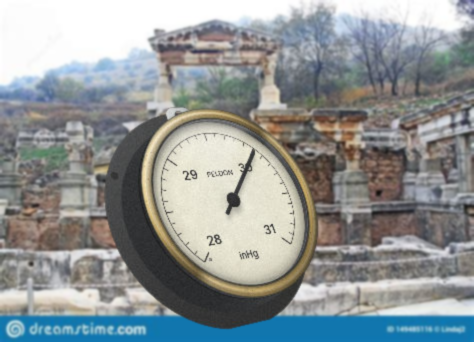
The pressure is {"value": 30, "unit": "inHg"}
